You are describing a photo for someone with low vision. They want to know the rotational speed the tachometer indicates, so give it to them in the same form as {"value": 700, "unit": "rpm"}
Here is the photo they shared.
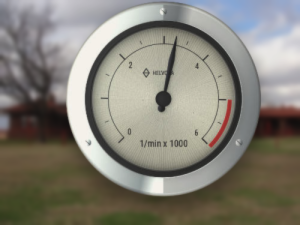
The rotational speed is {"value": 3250, "unit": "rpm"}
